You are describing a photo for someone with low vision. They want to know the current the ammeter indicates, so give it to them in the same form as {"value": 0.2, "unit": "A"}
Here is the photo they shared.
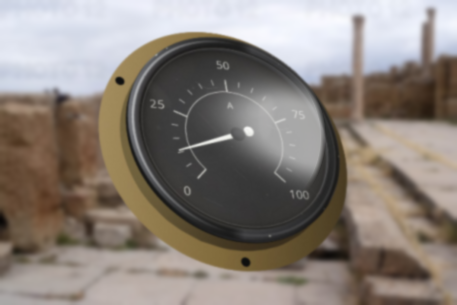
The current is {"value": 10, "unit": "A"}
